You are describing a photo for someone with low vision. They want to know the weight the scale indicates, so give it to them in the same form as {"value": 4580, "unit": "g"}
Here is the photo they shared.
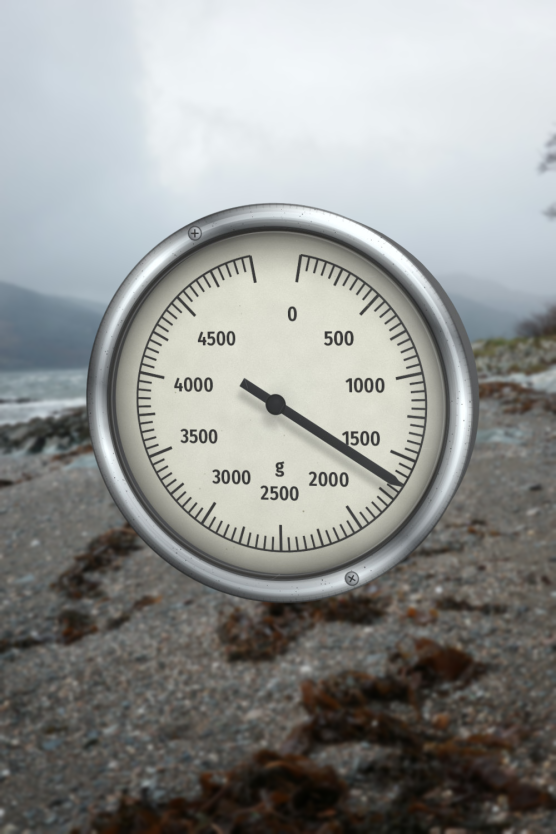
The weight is {"value": 1650, "unit": "g"}
